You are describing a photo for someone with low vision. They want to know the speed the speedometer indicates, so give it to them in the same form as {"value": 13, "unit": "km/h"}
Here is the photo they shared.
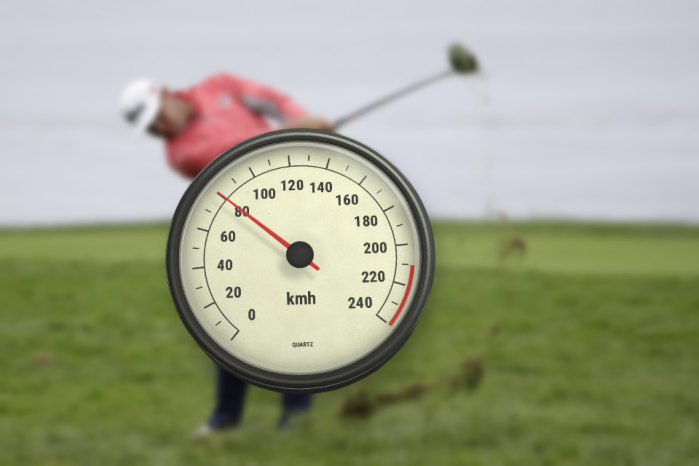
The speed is {"value": 80, "unit": "km/h"}
